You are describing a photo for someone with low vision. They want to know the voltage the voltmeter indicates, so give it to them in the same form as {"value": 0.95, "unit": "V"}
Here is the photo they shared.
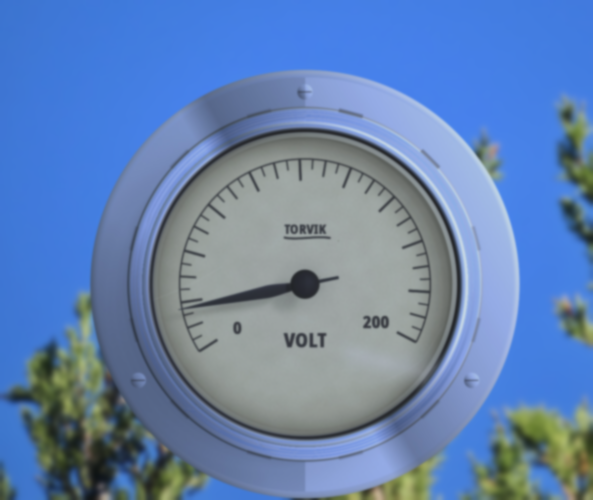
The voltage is {"value": 17.5, "unit": "V"}
